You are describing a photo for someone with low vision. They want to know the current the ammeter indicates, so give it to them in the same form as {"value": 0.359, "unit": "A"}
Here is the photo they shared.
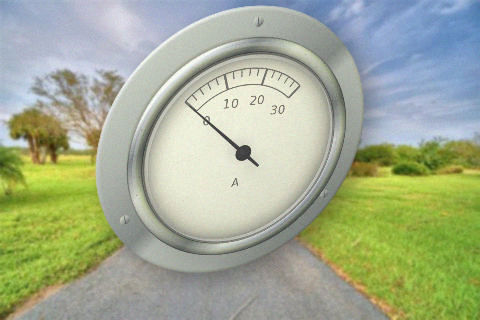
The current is {"value": 0, "unit": "A"}
